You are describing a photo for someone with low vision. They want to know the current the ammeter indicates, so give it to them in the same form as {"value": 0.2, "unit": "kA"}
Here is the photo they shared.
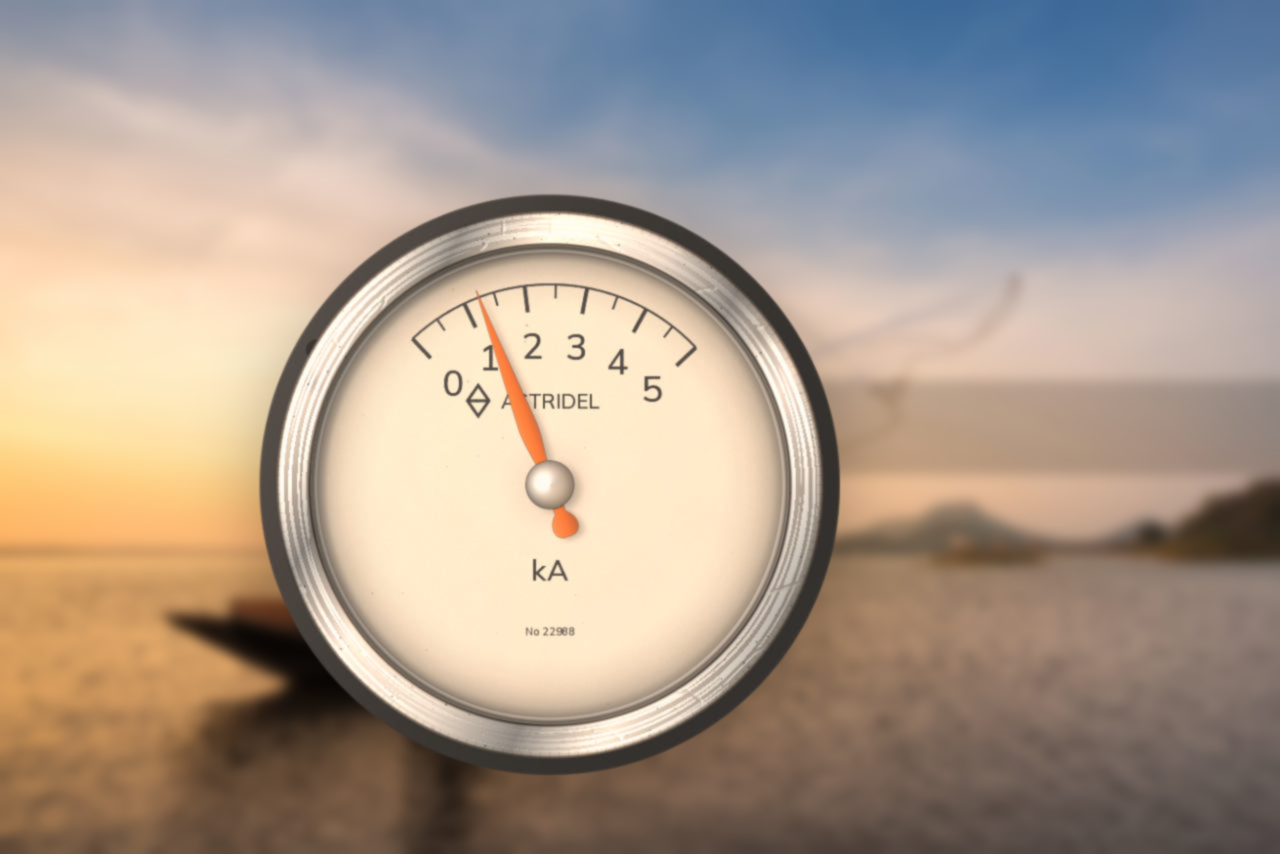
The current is {"value": 1.25, "unit": "kA"}
